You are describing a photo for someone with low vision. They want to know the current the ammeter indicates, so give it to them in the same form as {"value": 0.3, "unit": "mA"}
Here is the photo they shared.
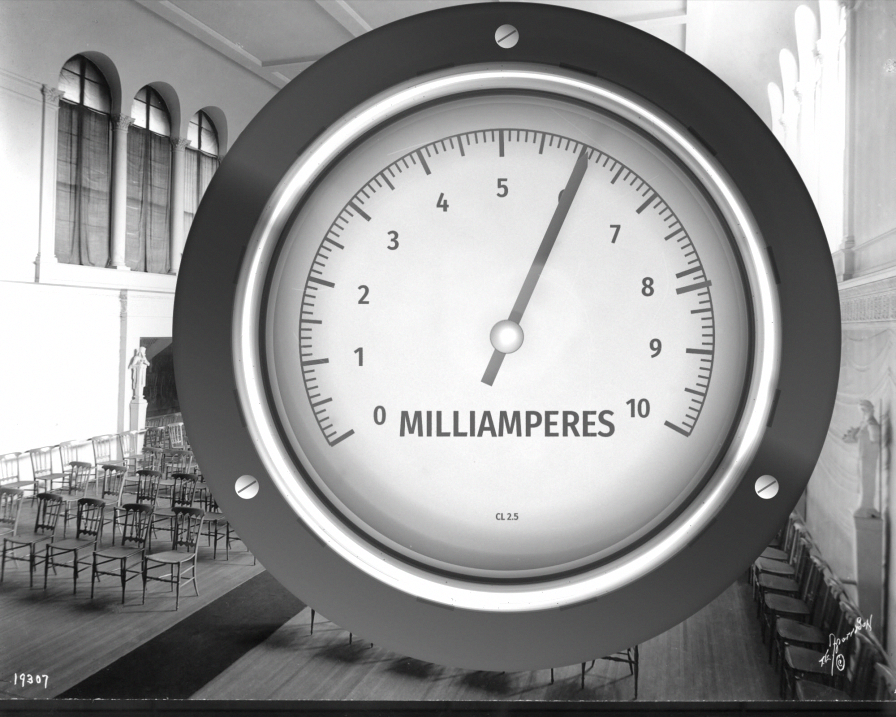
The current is {"value": 6.05, "unit": "mA"}
